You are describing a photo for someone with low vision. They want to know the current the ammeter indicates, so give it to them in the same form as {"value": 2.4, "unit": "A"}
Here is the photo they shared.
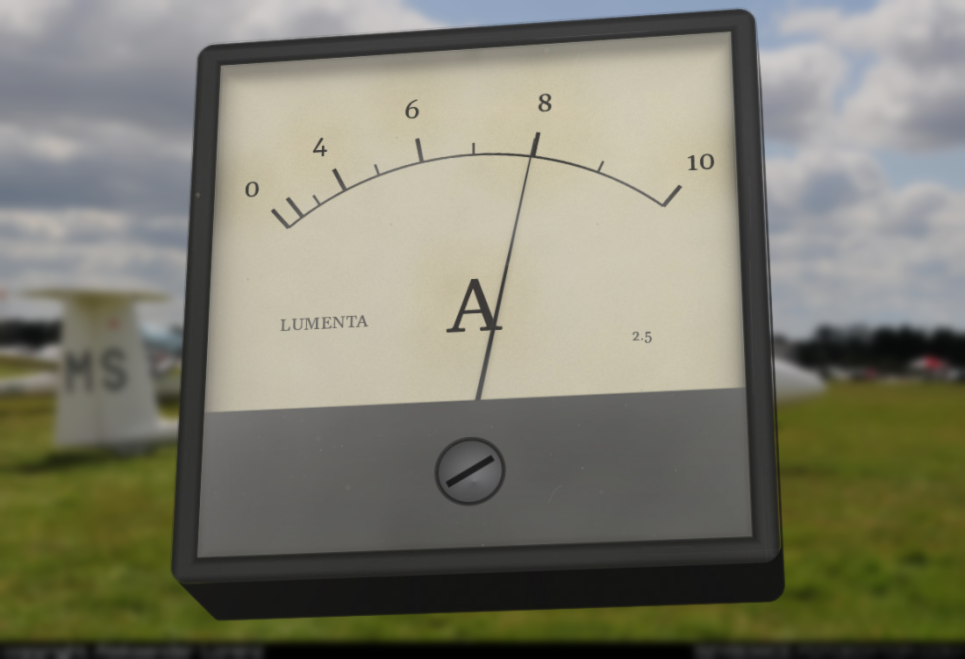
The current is {"value": 8, "unit": "A"}
